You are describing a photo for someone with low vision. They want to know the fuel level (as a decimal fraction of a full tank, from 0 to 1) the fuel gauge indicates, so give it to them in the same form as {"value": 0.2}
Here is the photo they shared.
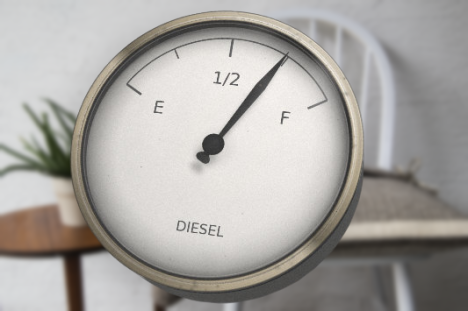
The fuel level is {"value": 0.75}
